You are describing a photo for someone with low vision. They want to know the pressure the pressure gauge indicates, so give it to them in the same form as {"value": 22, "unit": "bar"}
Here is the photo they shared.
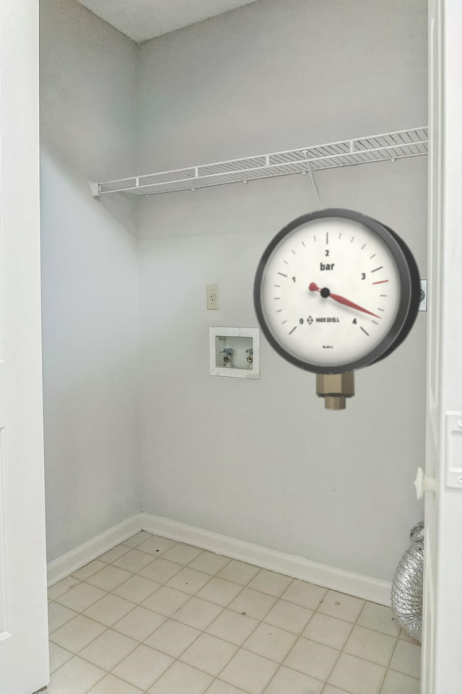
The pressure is {"value": 3.7, "unit": "bar"}
